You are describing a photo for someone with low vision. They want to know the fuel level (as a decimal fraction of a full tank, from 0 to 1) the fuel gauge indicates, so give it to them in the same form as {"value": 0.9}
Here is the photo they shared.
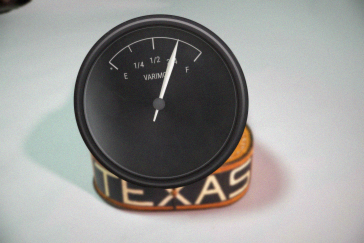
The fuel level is {"value": 0.75}
